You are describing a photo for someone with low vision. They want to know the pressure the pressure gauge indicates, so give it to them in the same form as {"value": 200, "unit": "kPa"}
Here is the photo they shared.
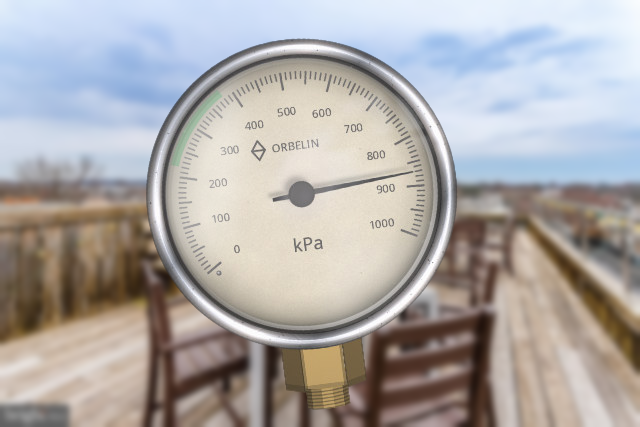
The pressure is {"value": 870, "unit": "kPa"}
